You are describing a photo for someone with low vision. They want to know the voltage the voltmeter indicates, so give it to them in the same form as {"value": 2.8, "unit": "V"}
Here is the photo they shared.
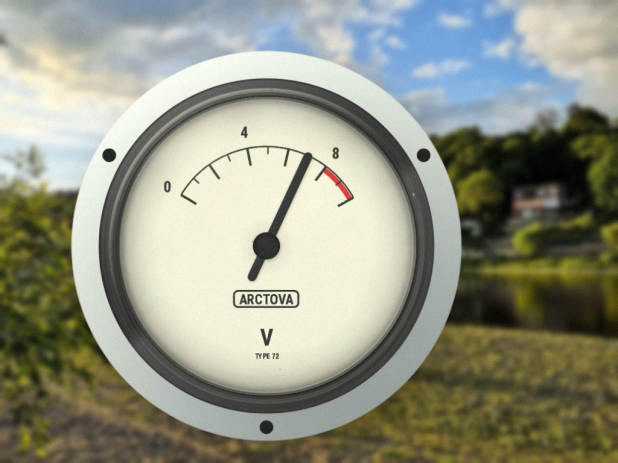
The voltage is {"value": 7, "unit": "V"}
